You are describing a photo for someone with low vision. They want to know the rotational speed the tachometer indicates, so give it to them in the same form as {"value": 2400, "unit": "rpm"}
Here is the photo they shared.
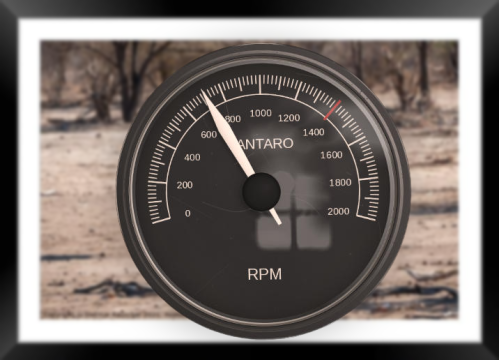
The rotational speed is {"value": 720, "unit": "rpm"}
